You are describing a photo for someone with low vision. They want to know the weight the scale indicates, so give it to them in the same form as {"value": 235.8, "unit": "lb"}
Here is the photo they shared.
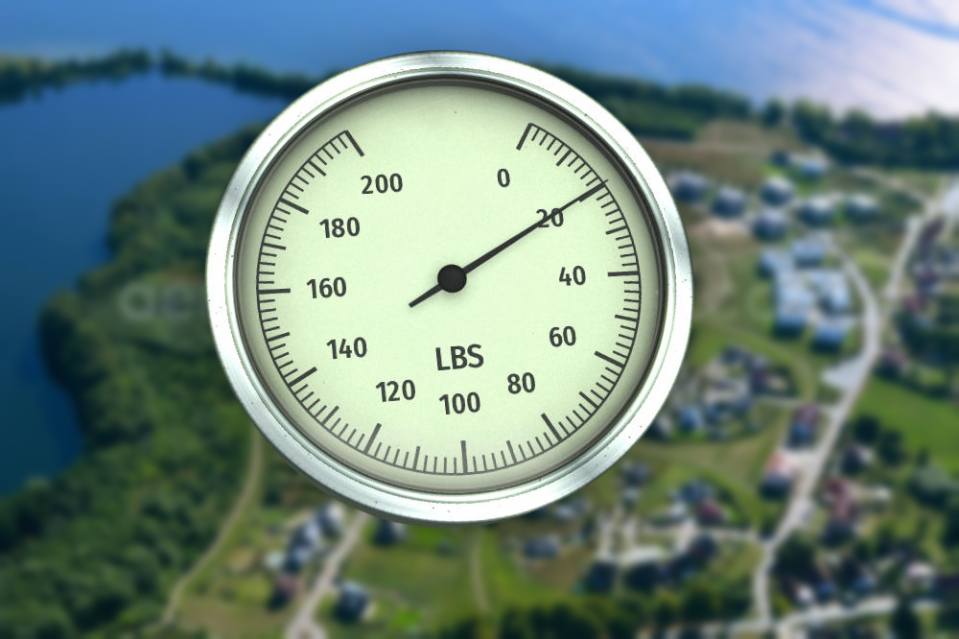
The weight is {"value": 20, "unit": "lb"}
